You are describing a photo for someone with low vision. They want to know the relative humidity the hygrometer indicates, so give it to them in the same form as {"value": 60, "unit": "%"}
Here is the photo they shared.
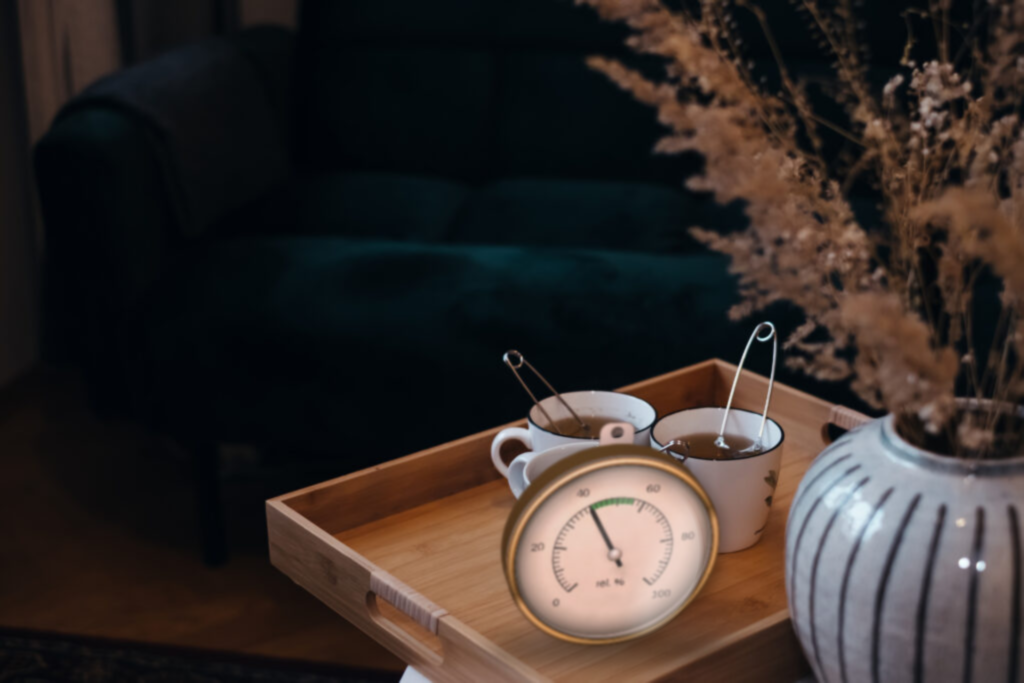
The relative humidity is {"value": 40, "unit": "%"}
